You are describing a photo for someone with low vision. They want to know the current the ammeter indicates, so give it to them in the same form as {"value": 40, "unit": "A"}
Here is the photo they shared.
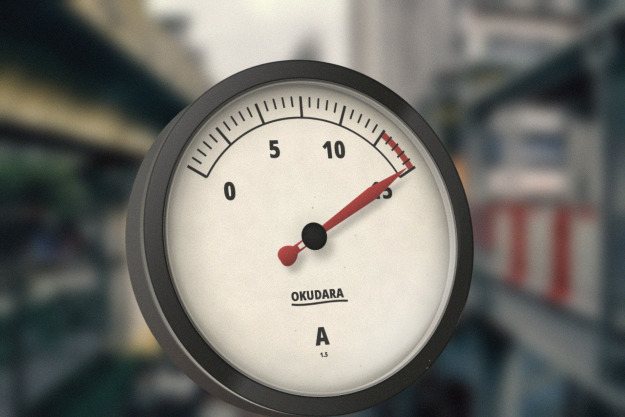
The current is {"value": 14.75, "unit": "A"}
